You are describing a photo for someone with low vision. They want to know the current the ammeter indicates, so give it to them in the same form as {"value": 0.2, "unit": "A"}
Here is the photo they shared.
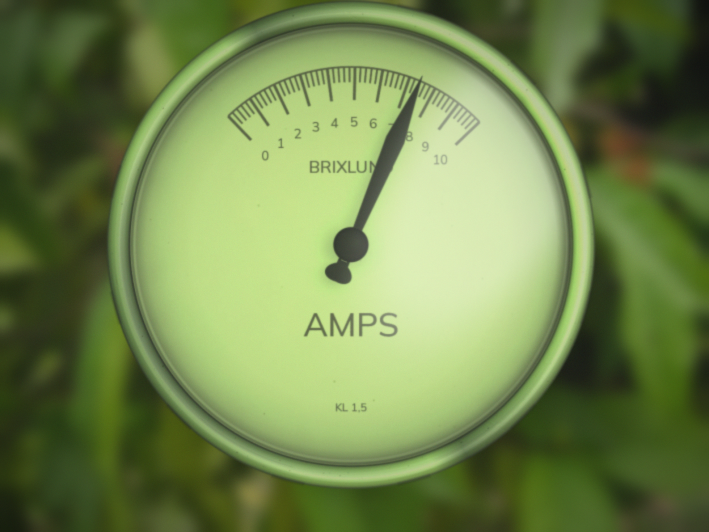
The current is {"value": 7.4, "unit": "A"}
